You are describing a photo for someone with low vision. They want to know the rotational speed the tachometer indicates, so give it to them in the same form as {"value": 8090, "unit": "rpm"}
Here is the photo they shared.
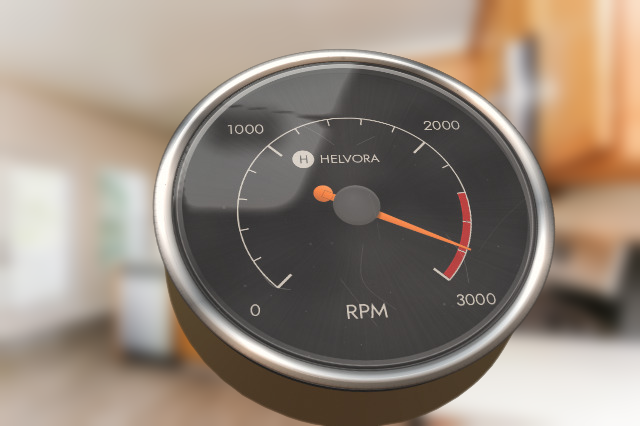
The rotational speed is {"value": 2800, "unit": "rpm"}
